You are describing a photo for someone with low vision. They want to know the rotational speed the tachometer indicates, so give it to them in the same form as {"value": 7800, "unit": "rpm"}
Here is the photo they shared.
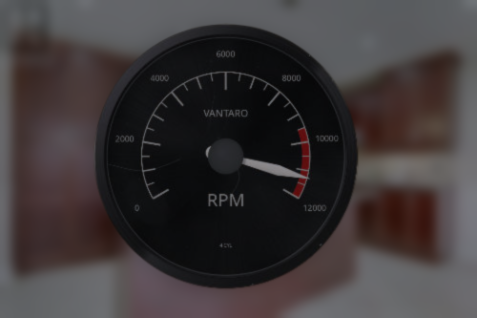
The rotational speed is {"value": 11250, "unit": "rpm"}
